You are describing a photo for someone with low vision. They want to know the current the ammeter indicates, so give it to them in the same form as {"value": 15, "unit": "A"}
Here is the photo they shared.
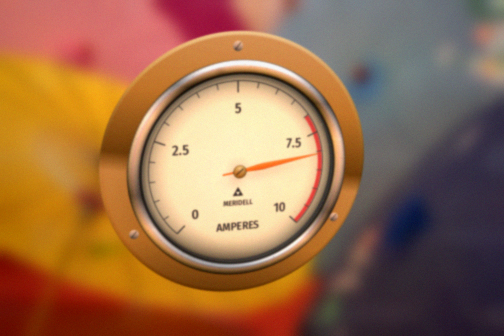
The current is {"value": 8, "unit": "A"}
